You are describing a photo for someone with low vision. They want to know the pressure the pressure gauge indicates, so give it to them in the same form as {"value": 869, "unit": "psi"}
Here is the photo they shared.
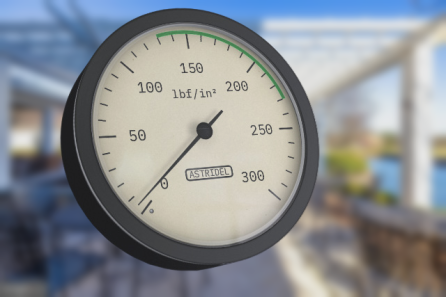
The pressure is {"value": 5, "unit": "psi"}
